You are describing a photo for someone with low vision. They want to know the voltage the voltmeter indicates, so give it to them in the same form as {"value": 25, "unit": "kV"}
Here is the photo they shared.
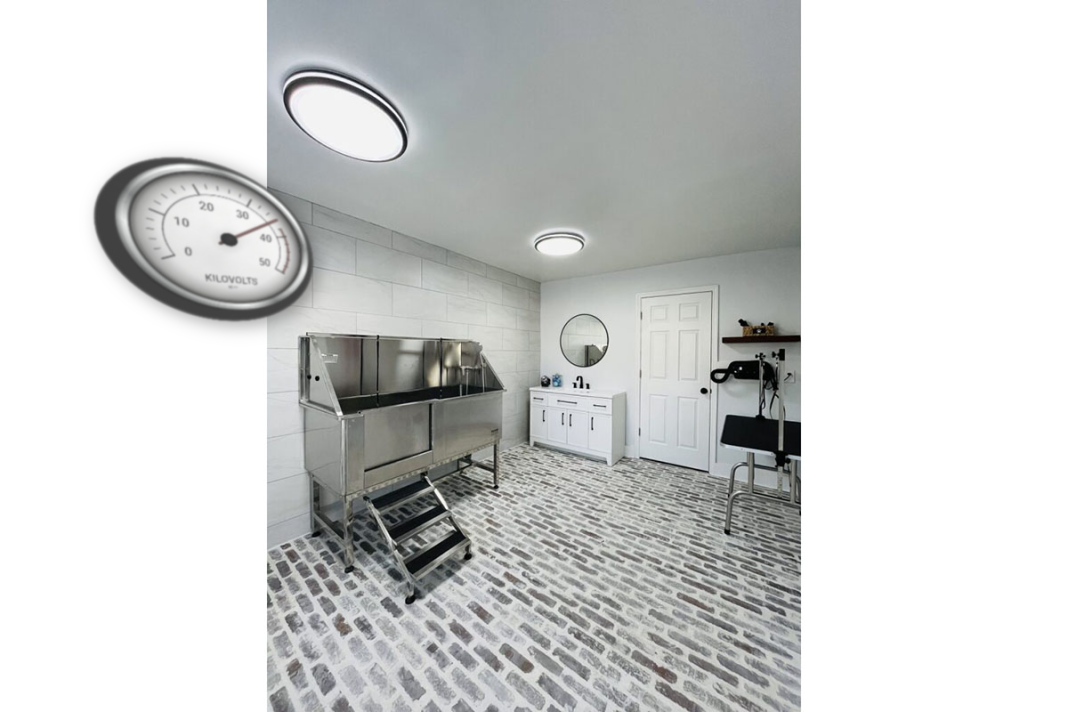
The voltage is {"value": 36, "unit": "kV"}
